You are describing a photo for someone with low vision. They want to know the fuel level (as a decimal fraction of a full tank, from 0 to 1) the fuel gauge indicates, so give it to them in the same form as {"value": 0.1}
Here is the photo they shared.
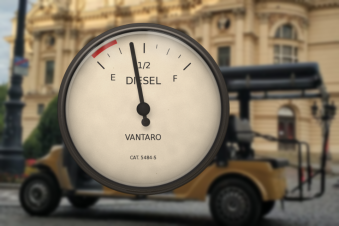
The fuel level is {"value": 0.375}
